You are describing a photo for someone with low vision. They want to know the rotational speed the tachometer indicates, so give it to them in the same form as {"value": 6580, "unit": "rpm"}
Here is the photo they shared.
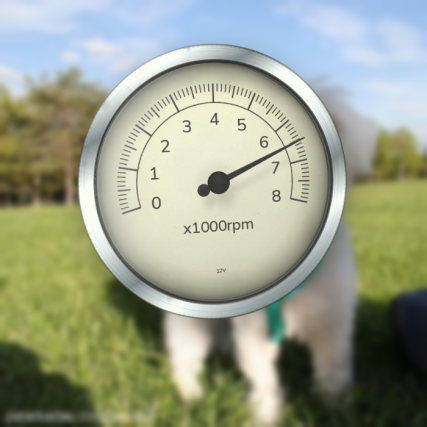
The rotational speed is {"value": 6500, "unit": "rpm"}
